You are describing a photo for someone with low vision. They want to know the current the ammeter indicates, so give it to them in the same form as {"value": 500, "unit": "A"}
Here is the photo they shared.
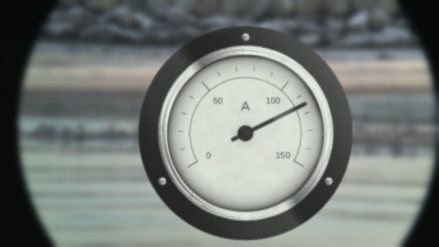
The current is {"value": 115, "unit": "A"}
